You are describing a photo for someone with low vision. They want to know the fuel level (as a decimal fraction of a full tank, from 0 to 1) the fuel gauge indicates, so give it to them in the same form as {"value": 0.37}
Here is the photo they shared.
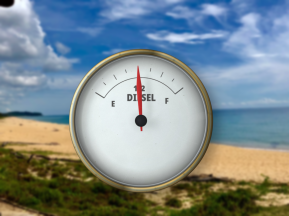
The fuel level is {"value": 0.5}
